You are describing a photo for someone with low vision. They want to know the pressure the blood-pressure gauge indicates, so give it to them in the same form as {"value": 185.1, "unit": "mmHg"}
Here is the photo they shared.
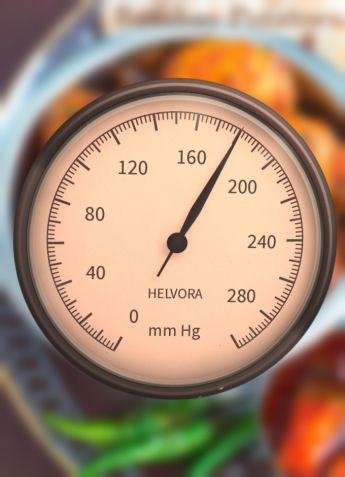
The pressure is {"value": 180, "unit": "mmHg"}
